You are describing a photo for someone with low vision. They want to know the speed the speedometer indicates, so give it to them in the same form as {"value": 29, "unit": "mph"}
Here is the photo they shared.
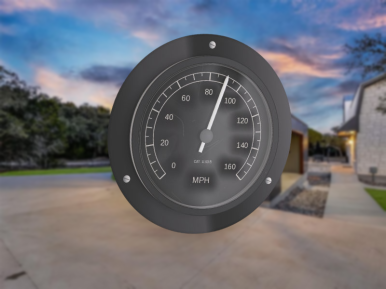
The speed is {"value": 90, "unit": "mph"}
